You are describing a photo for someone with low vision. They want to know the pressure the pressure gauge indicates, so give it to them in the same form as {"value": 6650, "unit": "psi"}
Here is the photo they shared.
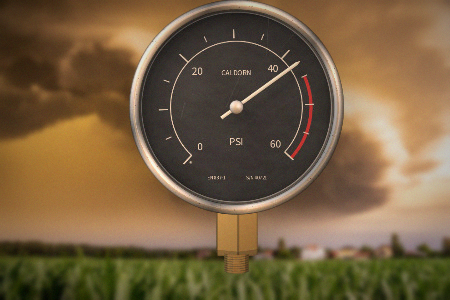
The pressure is {"value": 42.5, "unit": "psi"}
